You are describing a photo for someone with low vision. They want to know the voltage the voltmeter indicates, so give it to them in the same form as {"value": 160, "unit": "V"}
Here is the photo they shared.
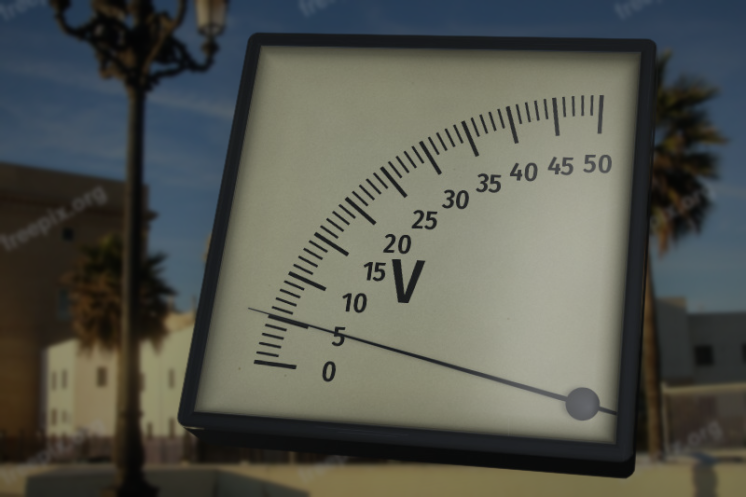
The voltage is {"value": 5, "unit": "V"}
